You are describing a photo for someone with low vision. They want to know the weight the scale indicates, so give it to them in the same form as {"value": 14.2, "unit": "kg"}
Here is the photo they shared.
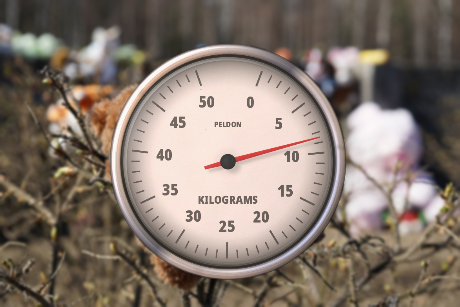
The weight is {"value": 8.5, "unit": "kg"}
